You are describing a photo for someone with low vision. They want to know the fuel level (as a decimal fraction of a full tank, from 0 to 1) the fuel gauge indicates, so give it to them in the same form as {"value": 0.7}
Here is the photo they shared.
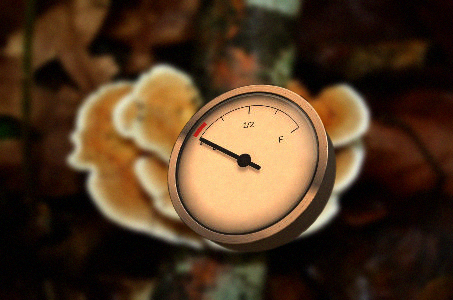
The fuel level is {"value": 0}
